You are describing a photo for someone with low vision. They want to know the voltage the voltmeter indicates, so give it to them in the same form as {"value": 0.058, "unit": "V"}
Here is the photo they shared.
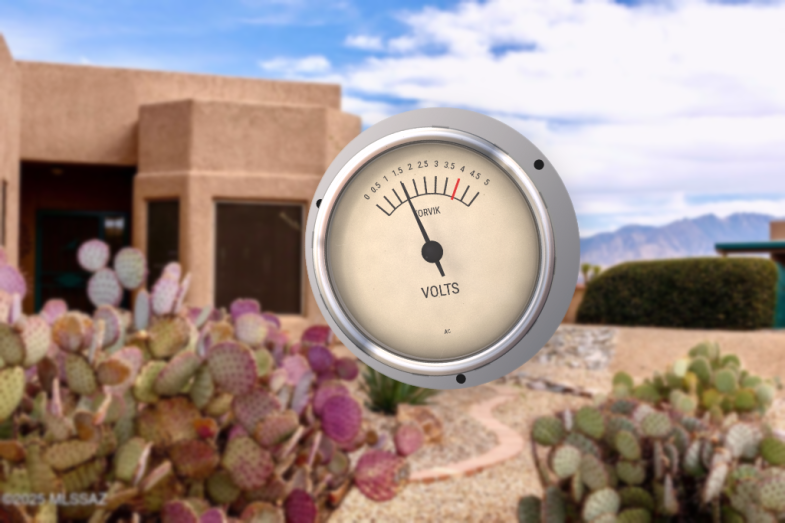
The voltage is {"value": 1.5, "unit": "V"}
